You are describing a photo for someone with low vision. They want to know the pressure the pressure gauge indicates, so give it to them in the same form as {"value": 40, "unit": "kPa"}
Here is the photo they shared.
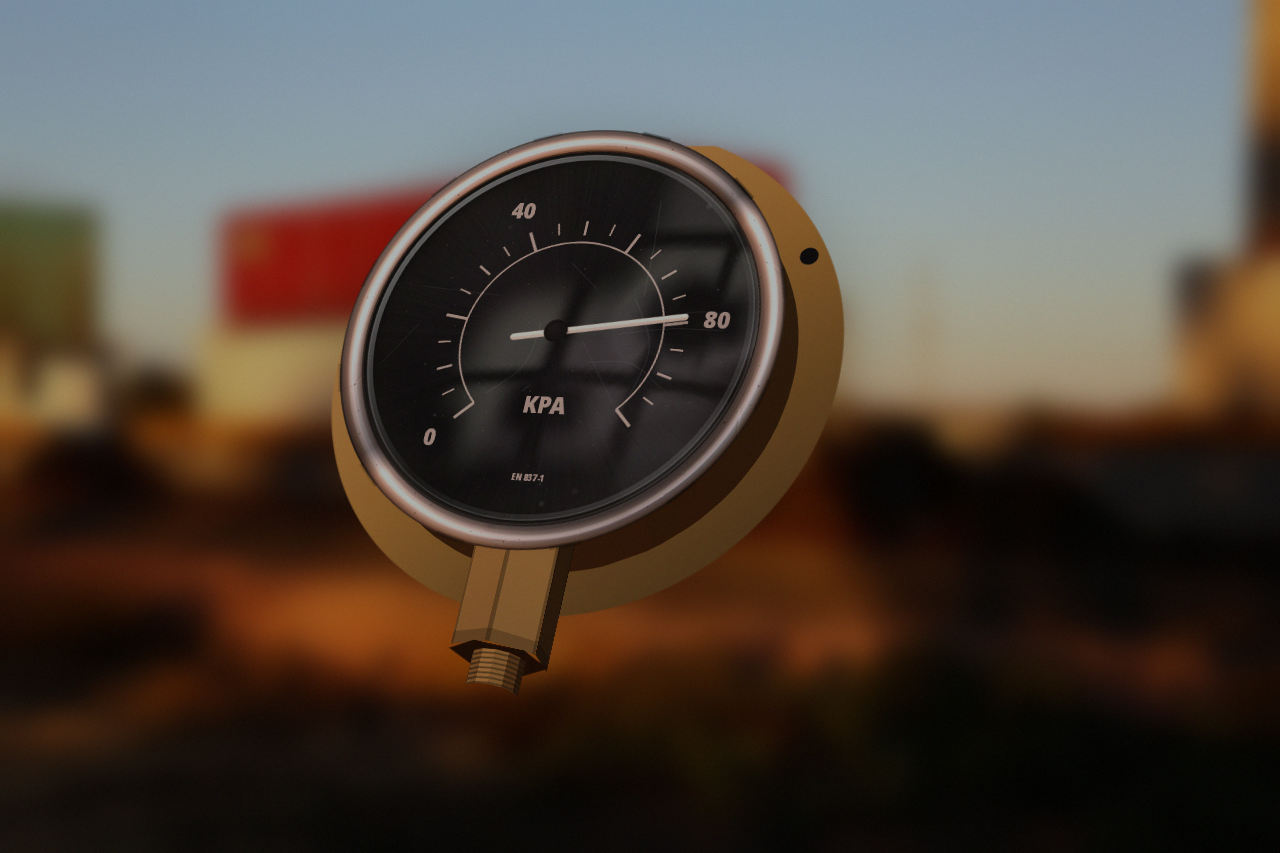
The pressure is {"value": 80, "unit": "kPa"}
